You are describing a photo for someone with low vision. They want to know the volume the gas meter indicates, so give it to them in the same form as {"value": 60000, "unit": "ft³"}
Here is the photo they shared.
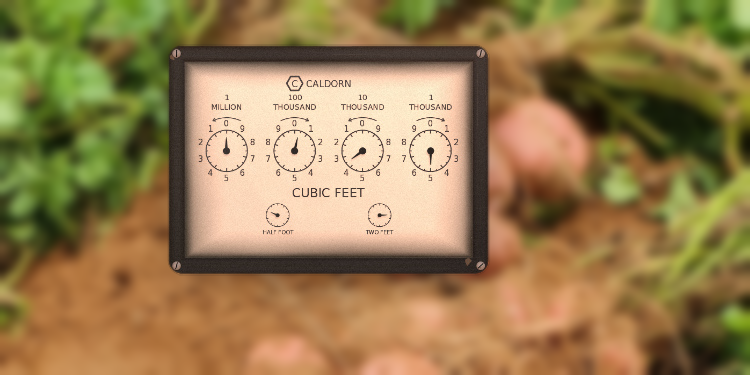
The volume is {"value": 3500, "unit": "ft³"}
